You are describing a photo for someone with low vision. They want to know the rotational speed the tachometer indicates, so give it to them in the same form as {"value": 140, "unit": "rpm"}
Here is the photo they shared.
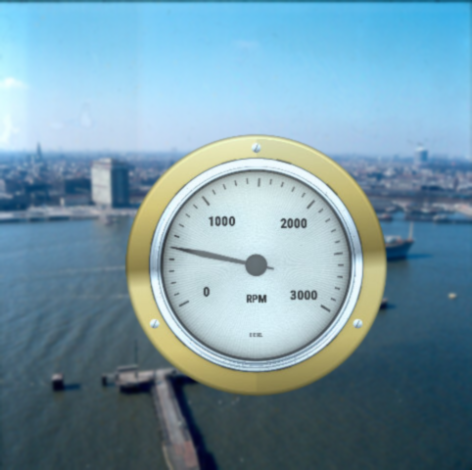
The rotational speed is {"value": 500, "unit": "rpm"}
